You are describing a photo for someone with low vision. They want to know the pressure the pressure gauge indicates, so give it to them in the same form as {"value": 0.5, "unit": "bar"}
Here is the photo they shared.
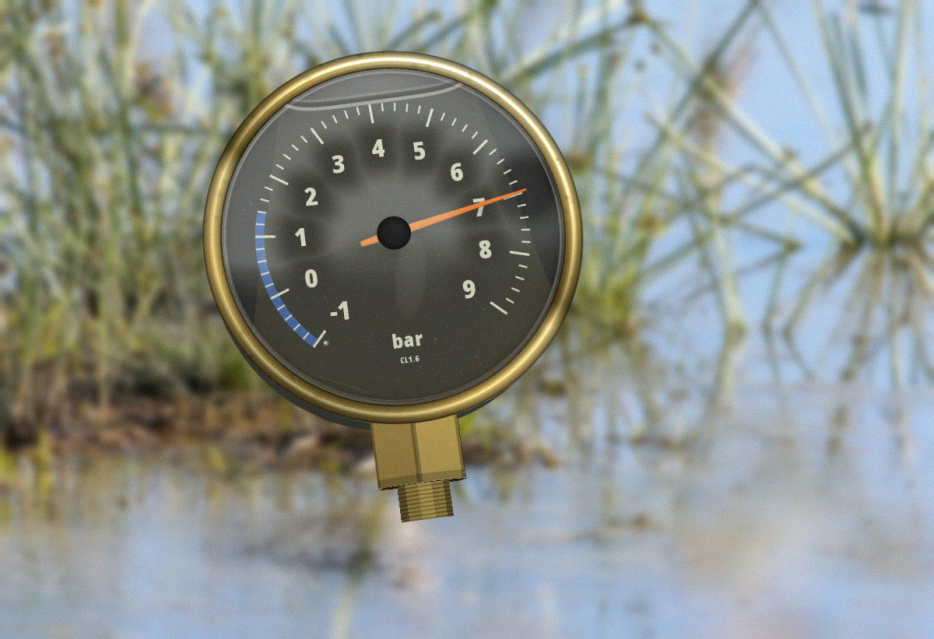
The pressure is {"value": 7, "unit": "bar"}
